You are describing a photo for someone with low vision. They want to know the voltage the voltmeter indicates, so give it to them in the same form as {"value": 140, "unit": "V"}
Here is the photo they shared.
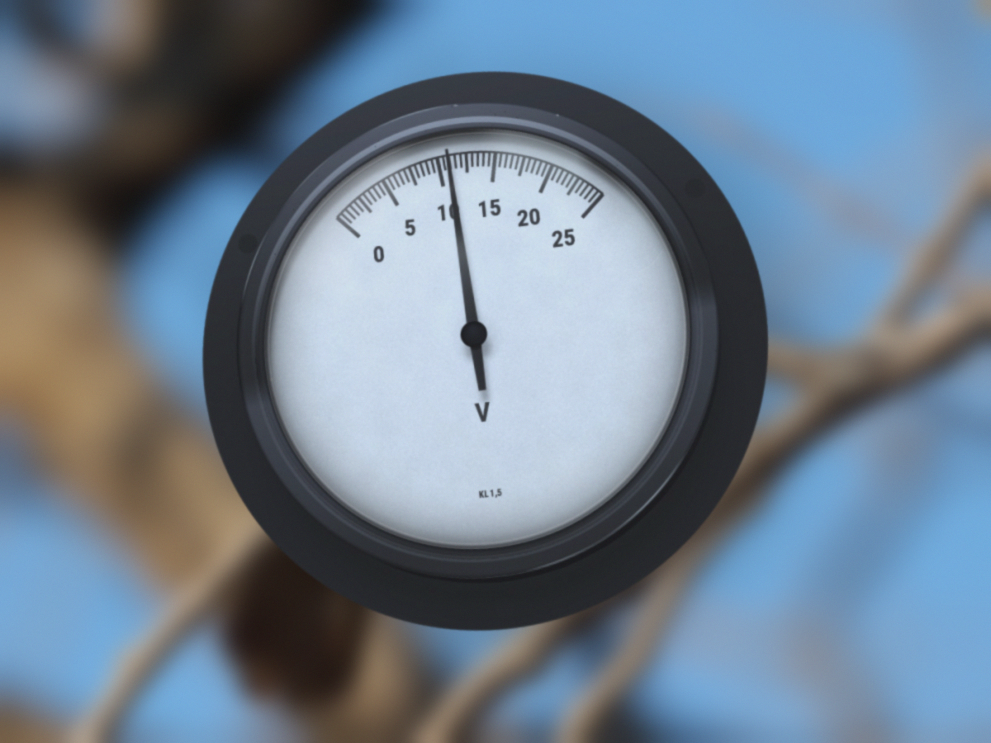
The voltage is {"value": 11, "unit": "V"}
